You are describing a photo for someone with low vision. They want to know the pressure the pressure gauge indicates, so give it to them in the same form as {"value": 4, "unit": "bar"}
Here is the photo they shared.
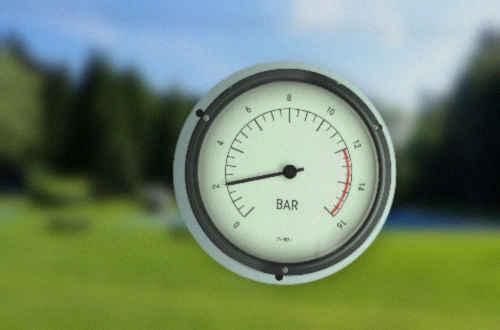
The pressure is {"value": 2, "unit": "bar"}
